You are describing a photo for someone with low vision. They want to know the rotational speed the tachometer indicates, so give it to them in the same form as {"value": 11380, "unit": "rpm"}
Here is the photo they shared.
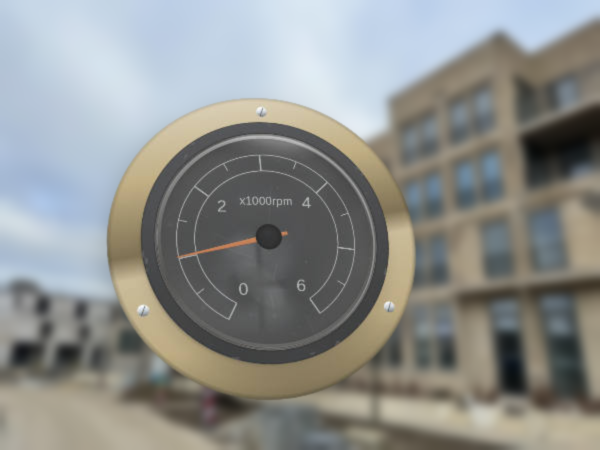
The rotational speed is {"value": 1000, "unit": "rpm"}
